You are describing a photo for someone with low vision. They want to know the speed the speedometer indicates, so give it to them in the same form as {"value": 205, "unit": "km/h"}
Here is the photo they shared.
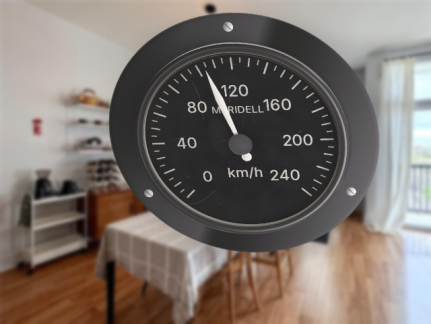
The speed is {"value": 105, "unit": "km/h"}
